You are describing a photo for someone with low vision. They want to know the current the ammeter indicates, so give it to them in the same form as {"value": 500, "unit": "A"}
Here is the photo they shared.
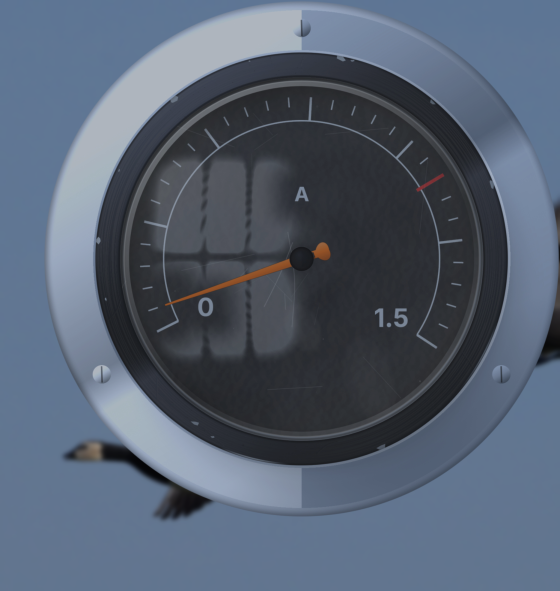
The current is {"value": 0.05, "unit": "A"}
